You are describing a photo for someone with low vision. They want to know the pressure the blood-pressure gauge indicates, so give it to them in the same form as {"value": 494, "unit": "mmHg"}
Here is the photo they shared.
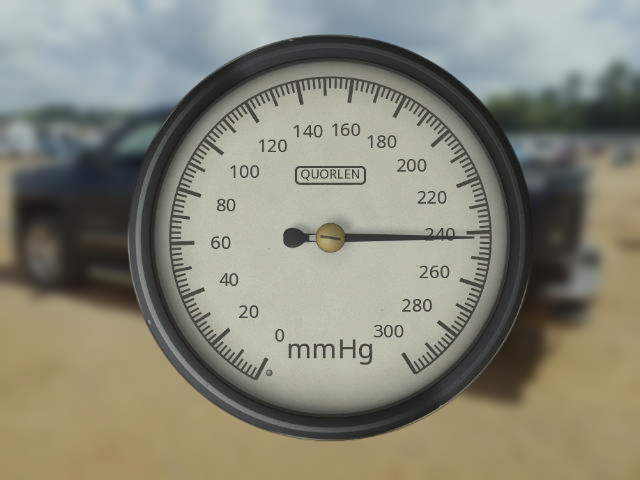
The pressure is {"value": 242, "unit": "mmHg"}
